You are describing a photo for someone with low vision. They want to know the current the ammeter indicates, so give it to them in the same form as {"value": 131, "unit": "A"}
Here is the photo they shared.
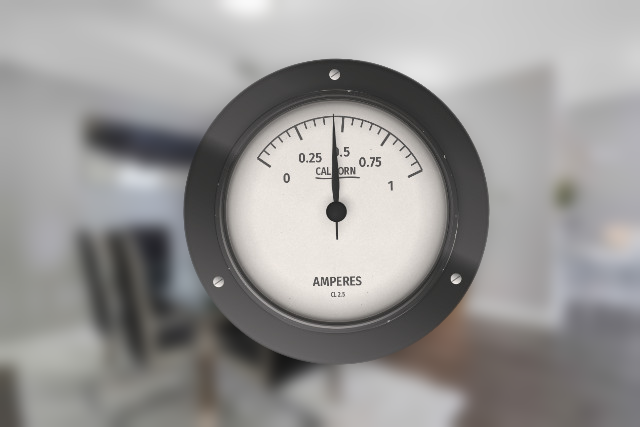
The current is {"value": 0.45, "unit": "A"}
